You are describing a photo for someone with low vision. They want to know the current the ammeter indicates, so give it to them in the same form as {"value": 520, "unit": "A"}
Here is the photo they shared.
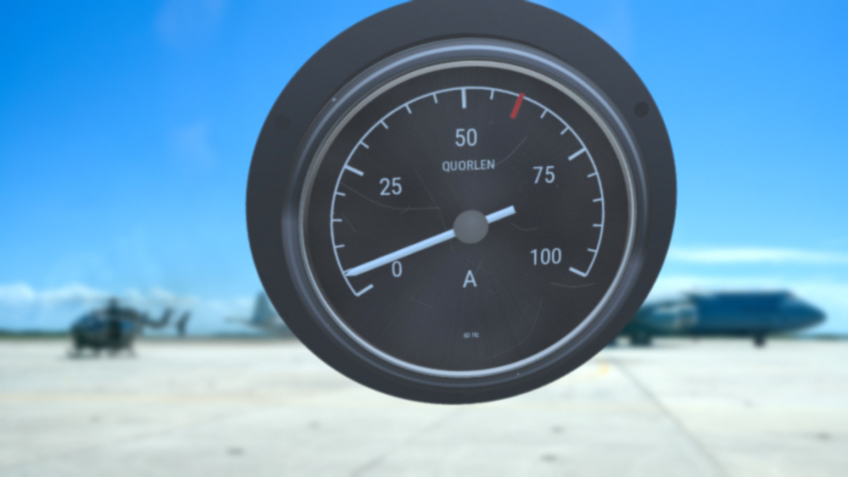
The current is {"value": 5, "unit": "A"}
